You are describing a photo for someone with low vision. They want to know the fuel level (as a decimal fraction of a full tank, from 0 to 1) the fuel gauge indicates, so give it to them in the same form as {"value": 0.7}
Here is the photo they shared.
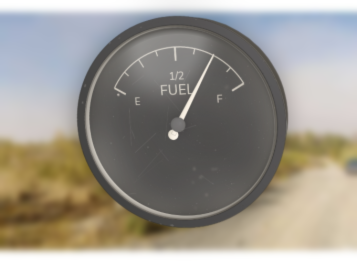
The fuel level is {"value": 0.75}
